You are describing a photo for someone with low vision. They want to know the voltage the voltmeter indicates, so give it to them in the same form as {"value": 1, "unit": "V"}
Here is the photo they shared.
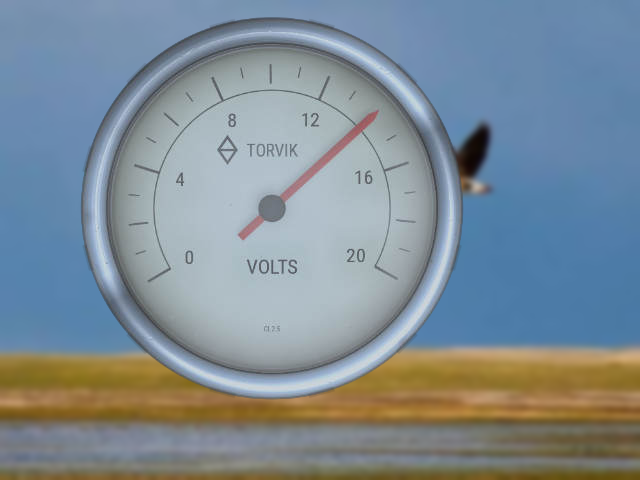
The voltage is {"value": 14, "unit": "V"}
